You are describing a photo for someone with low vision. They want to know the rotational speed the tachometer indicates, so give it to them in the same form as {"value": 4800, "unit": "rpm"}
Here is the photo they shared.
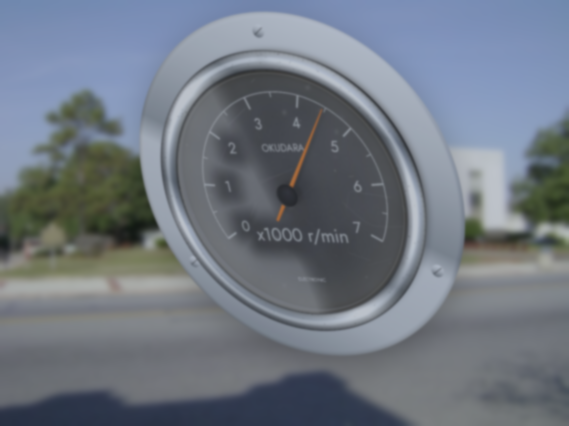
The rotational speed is {"value": 4500, "unit": "rpm"}
